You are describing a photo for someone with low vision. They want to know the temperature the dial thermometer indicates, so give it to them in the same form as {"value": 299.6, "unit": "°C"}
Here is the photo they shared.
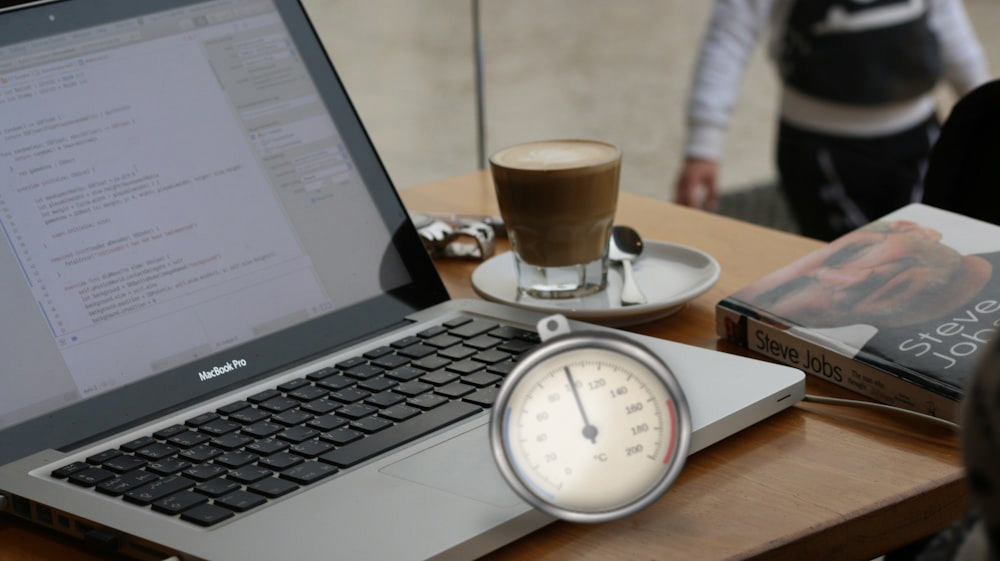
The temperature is {"value": 100, "unit": "°C"}
